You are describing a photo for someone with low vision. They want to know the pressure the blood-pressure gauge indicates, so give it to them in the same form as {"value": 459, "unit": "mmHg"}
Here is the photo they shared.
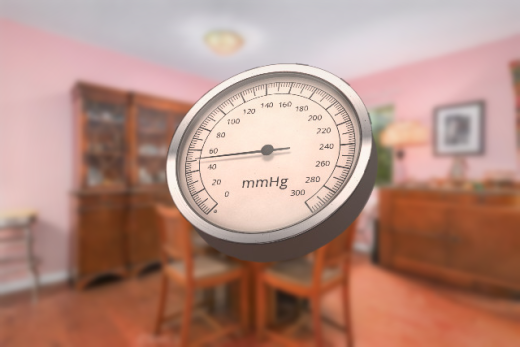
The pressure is {"value": 50, "unit": "mmHg"}
